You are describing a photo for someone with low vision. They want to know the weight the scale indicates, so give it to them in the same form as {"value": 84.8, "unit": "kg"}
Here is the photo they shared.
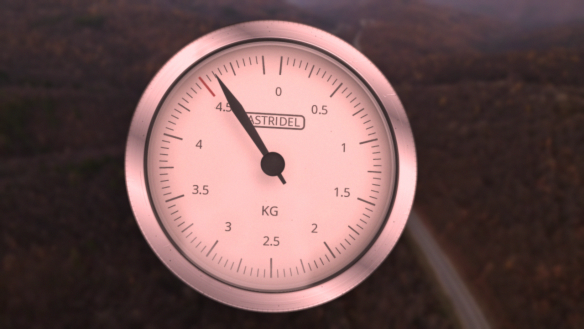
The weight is {"value": 4.6, "unit": "kg"}
